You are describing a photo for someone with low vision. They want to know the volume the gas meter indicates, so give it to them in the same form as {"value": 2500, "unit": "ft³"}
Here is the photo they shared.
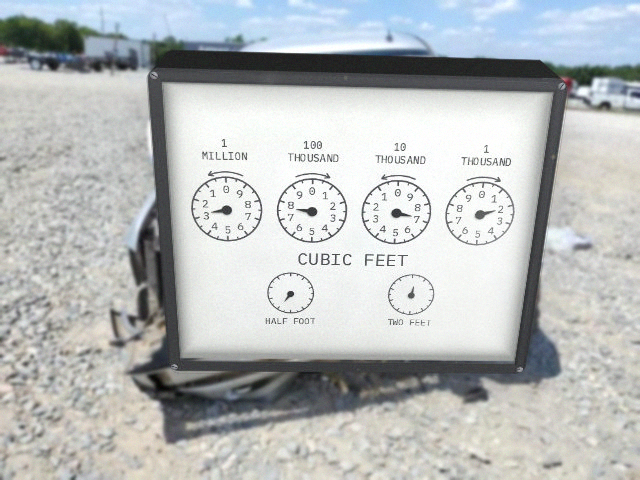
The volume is {"value": 277200, "unit": "ft³"}
